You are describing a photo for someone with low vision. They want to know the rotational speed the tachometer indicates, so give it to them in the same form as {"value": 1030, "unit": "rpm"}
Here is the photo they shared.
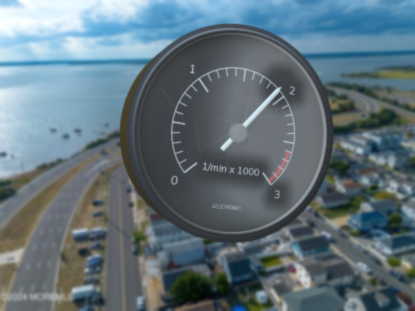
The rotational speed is {"value": 1900, "unit": "rpm"}
